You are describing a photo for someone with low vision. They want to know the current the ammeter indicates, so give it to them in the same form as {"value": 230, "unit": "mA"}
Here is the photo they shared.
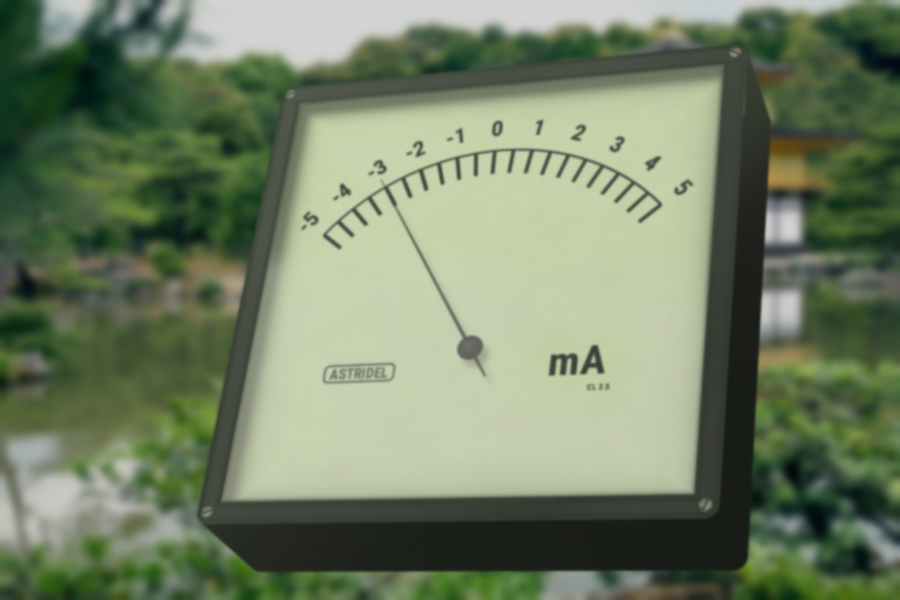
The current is {"value": -3, "unit": "mA"}
